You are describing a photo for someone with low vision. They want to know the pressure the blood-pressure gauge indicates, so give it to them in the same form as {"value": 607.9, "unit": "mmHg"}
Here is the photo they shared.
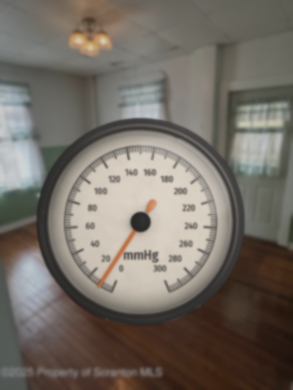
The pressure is {"value": 10, "unit": "mmHg"}
